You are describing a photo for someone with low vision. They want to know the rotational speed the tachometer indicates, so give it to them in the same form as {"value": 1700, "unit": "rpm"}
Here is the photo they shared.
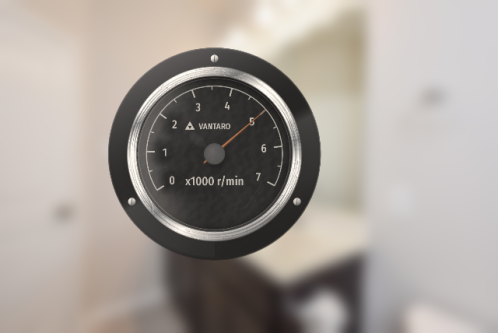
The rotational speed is {"value": 5000, "unit": "rpm"}
